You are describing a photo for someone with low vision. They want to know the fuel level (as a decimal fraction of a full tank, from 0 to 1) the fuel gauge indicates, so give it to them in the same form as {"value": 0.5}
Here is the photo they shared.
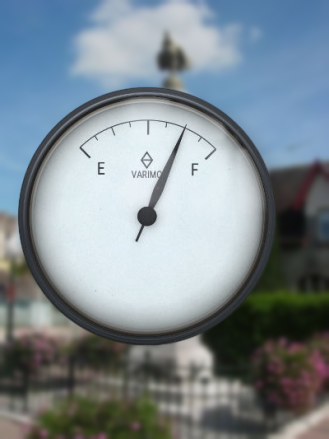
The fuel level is {"value": 0.75}
